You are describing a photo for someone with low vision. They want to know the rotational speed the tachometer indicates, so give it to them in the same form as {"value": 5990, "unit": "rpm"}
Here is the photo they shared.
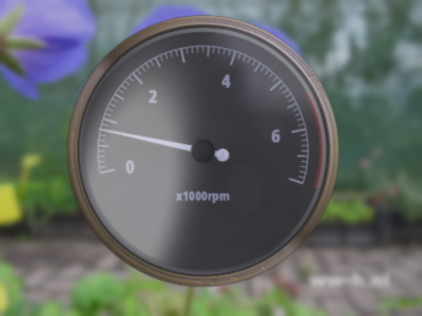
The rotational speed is {"value": 800, "unit": "rpm"}
